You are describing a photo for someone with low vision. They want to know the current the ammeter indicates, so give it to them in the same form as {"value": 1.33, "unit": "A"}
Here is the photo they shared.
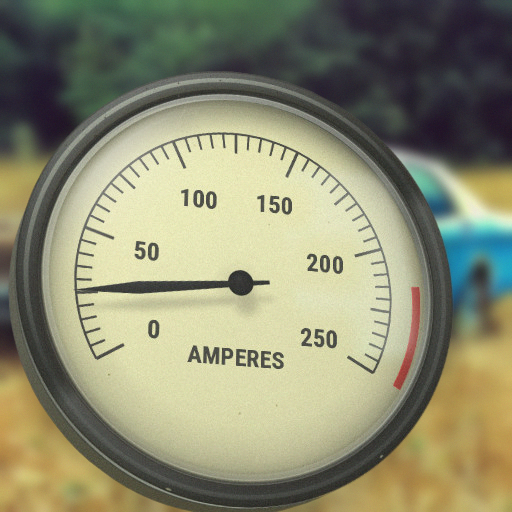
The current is {"value": 25, "unit": "A"}
